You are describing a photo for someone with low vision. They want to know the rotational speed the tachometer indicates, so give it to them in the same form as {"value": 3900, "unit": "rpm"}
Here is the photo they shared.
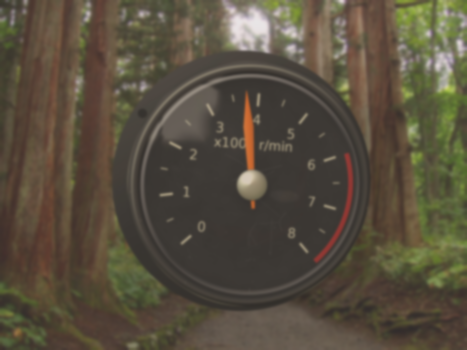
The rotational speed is {"value": 3750, "unit": "rpm"}
